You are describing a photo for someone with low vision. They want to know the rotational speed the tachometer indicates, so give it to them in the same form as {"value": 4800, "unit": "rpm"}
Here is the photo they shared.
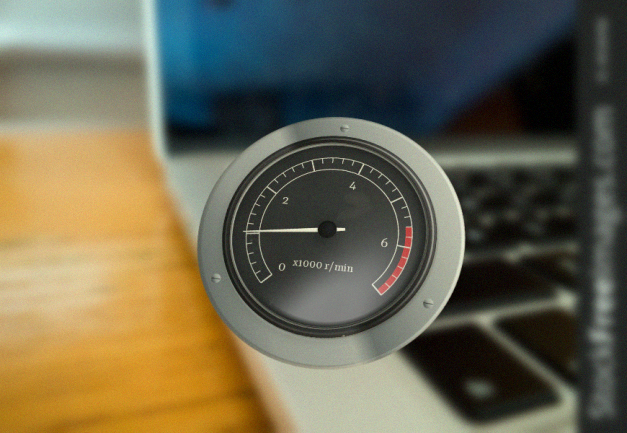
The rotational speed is {"value": 1000, "unit": "rpm"}
